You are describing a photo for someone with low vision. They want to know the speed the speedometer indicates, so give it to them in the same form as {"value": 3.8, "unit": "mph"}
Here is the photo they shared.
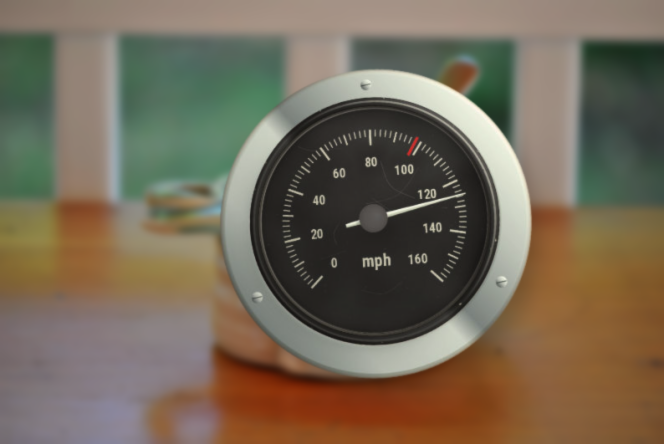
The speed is {"value": 126, "unit": "mph"}
